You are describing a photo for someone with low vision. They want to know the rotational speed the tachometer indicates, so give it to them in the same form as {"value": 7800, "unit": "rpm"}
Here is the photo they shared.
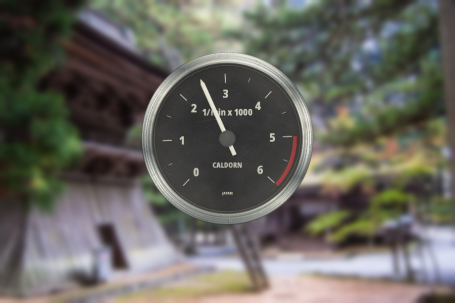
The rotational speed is {"value": 2500, "unit": "rpm"}
